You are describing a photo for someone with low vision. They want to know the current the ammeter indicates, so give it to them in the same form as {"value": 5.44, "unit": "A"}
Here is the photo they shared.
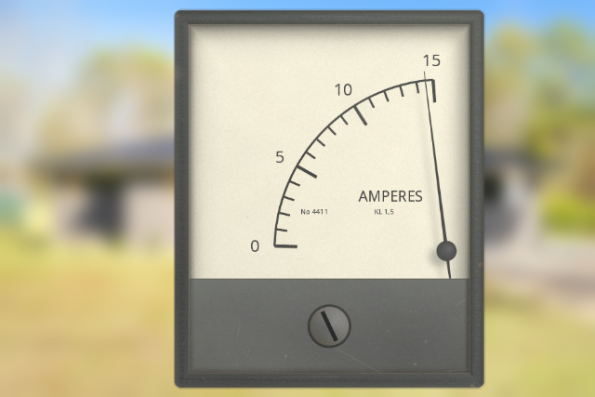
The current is {"value": 14.5, "unit": "A"}
